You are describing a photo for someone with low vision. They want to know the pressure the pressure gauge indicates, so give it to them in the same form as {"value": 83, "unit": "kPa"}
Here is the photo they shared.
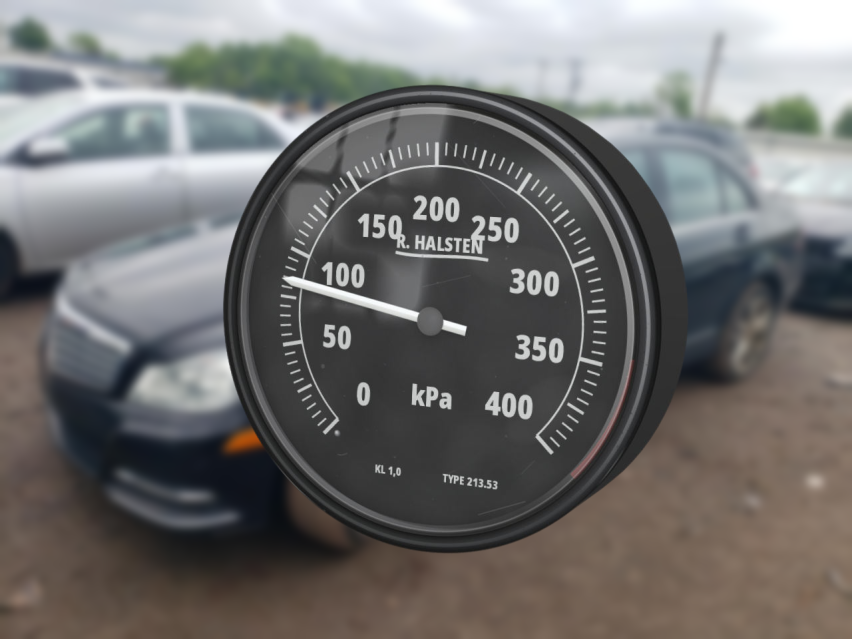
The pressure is {"value": 85, "unit": "kPa"}
